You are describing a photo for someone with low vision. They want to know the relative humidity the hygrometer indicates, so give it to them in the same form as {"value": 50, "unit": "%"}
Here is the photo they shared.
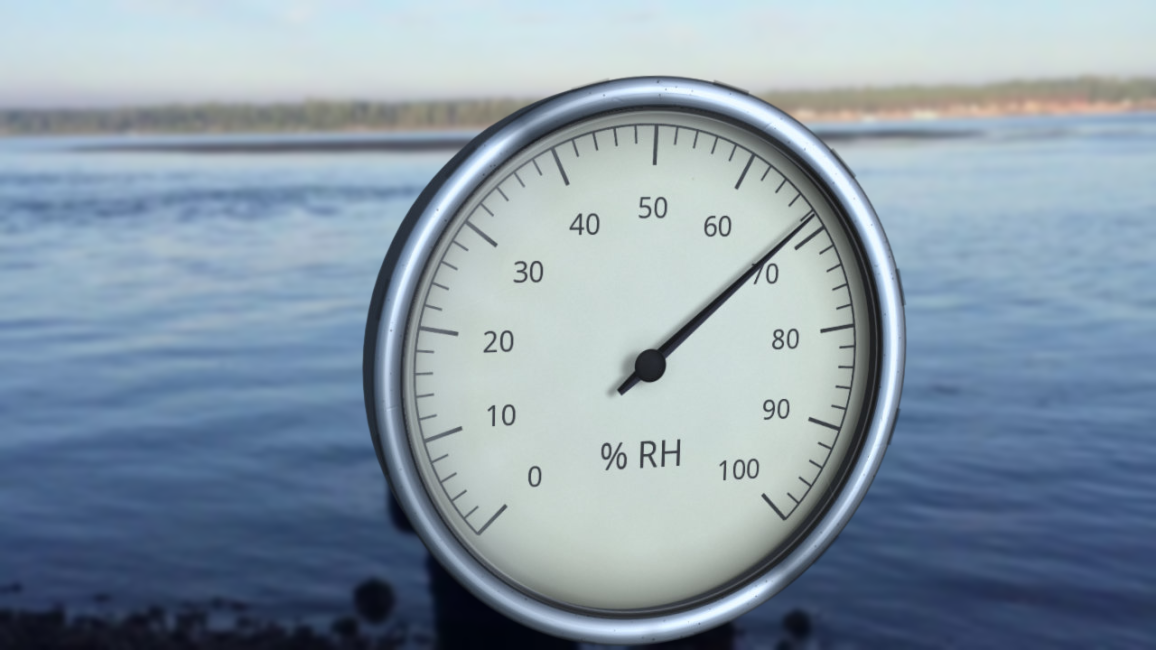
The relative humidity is {"value": 68, "unit": "%"}
